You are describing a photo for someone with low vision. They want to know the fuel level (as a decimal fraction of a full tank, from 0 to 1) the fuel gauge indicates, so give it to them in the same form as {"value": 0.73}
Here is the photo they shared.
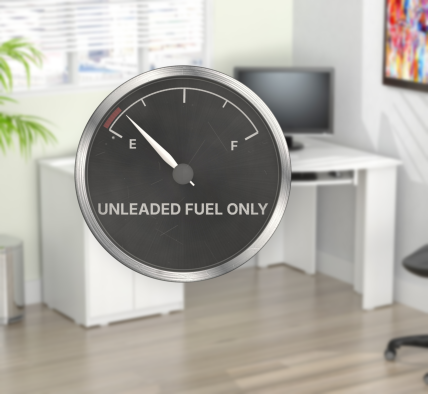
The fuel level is {"value": 0.125}
